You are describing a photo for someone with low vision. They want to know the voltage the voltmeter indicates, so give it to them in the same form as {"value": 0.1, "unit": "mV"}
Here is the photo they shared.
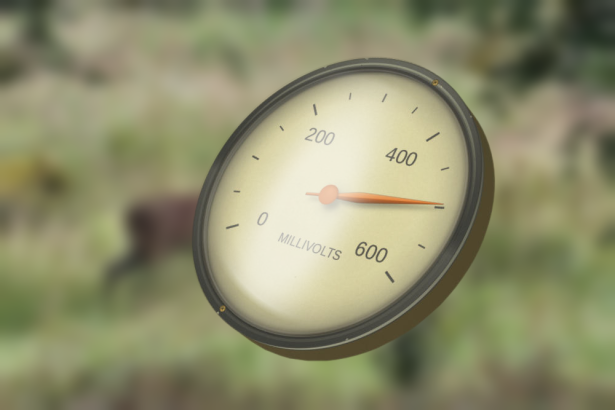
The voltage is {"value": 500, "unit": "mV"}
